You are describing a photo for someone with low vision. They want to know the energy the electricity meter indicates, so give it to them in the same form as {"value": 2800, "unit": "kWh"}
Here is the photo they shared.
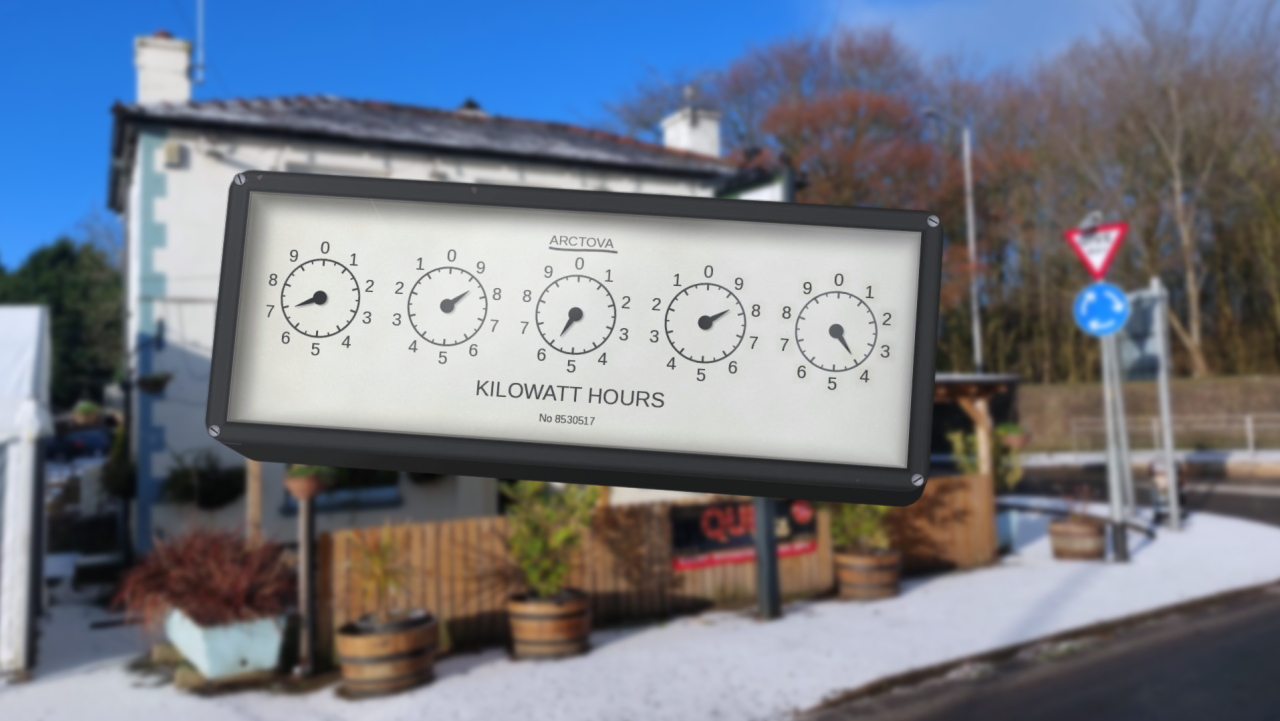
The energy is {"value": 68584, "unit": "kWh"}
